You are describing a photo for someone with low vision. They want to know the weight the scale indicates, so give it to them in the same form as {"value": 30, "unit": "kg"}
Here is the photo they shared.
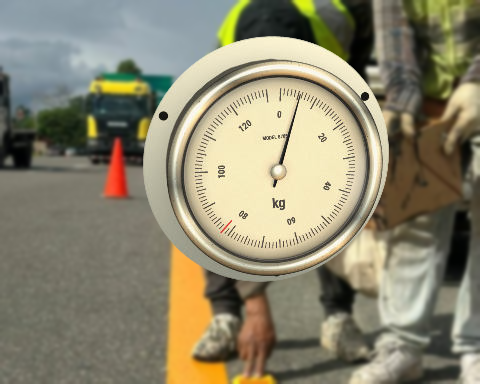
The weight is {"value": 5, "unit": "kg"}
